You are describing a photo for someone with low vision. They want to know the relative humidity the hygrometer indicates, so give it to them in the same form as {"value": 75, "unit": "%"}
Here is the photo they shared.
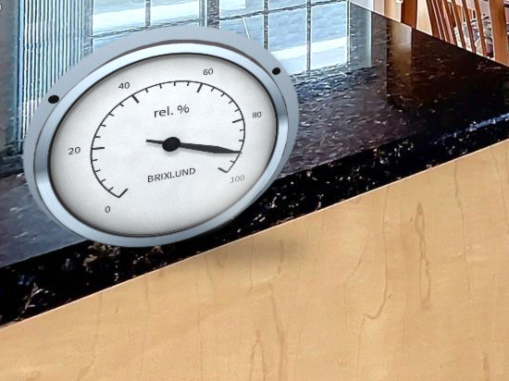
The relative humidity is {"value": 92, "unit": "%"}
